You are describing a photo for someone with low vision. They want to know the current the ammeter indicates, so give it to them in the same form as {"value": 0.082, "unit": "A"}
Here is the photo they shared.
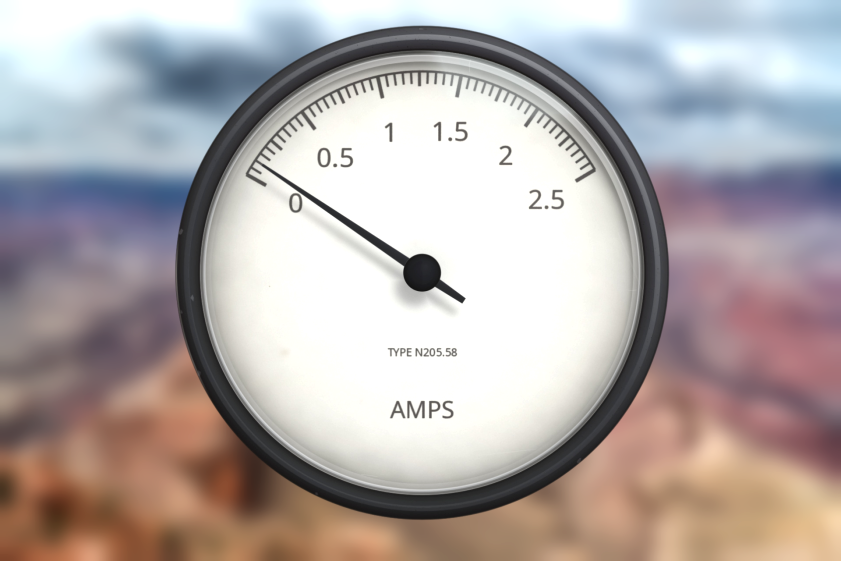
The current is {"value": 0.1, "unit": "A"}
